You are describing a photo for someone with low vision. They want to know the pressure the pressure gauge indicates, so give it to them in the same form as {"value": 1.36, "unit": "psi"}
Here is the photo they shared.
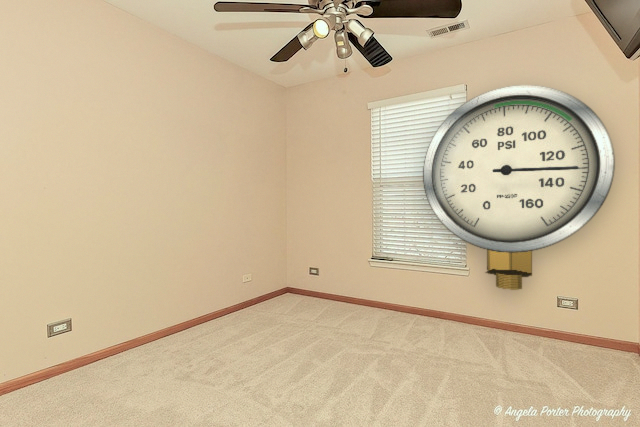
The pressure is {"value": 130, "unit": "psi"}
